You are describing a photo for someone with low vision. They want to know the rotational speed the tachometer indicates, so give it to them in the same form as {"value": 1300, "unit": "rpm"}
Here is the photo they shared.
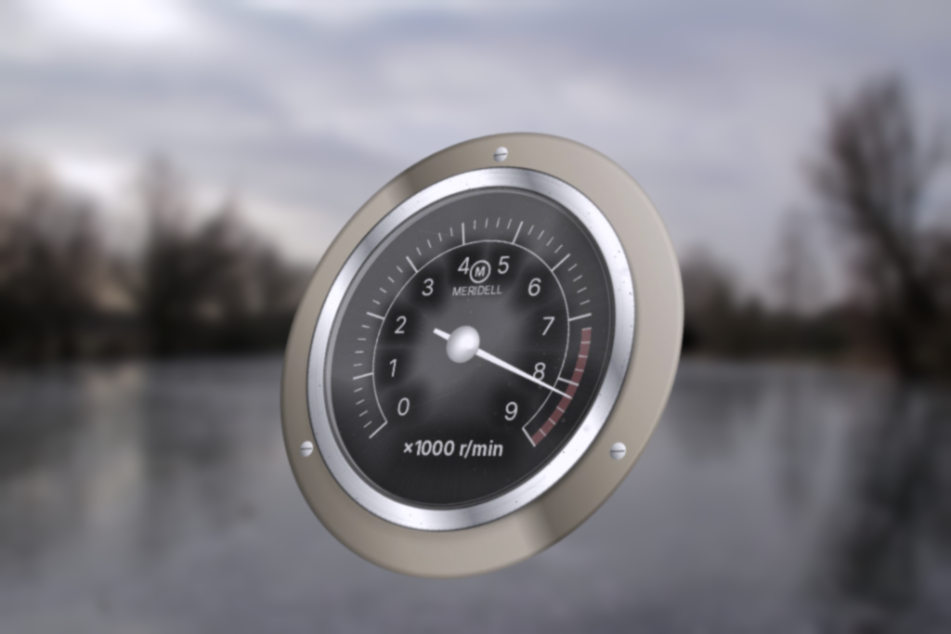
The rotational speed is {"value": 8200, "unit": "rpm"}
